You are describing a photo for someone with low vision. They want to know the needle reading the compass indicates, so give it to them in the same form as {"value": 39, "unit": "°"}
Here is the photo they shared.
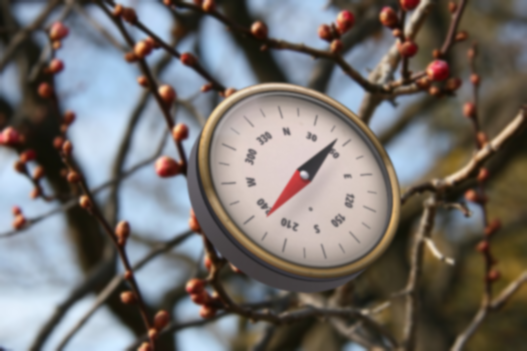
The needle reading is {"value": 232.5, "unit": "°"}
